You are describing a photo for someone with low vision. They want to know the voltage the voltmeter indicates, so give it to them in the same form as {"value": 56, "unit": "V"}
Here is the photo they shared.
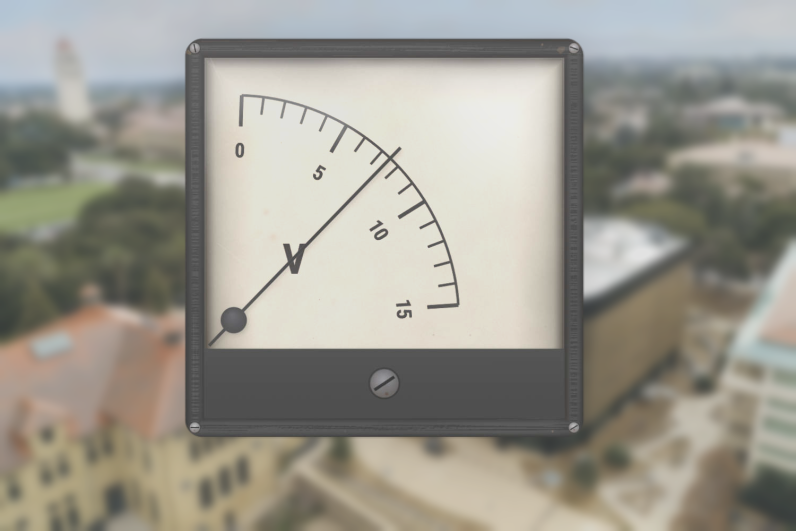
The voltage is {"value": 7.5, "unit": "V"}
